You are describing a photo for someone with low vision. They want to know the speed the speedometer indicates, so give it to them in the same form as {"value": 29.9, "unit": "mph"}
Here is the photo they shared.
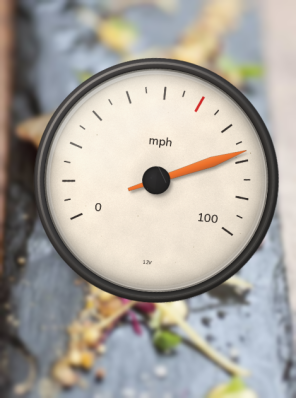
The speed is {"value": 77.5, "unit": "mph"}
